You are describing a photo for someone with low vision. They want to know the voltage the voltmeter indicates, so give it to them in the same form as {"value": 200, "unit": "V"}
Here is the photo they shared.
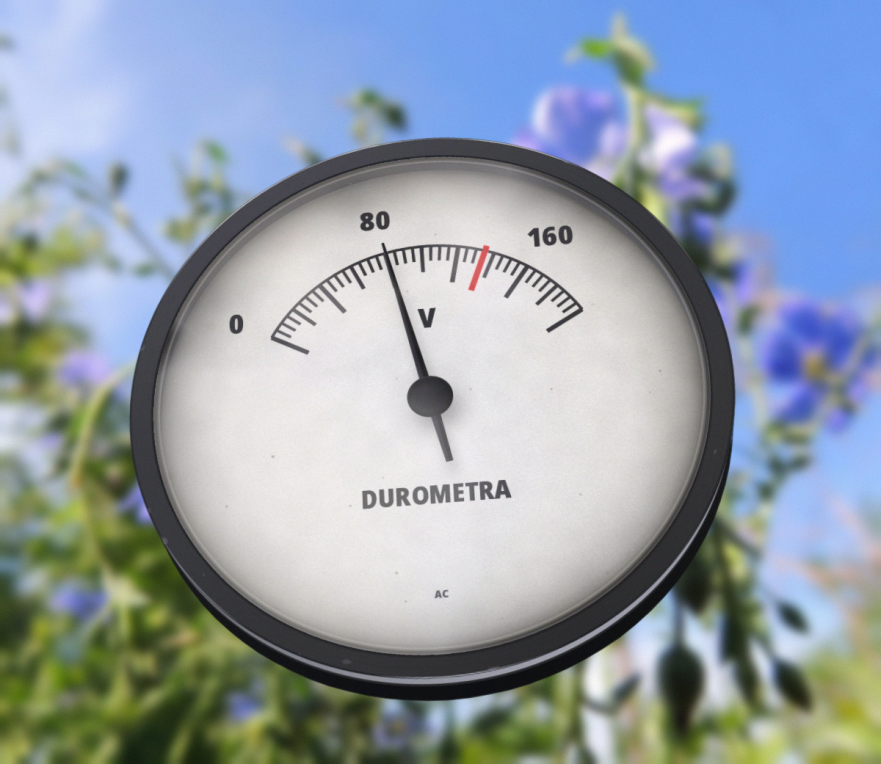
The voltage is {"value": 80, "unit": "V"}
